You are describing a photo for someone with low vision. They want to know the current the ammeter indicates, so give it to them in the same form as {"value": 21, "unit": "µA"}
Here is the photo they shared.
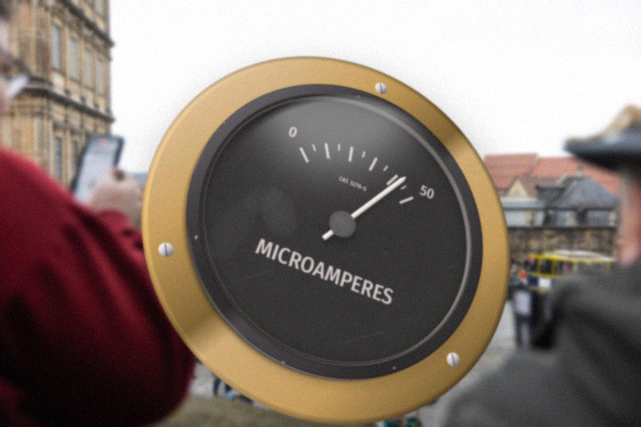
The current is {"value": 42.5, "unit": "µA"}
